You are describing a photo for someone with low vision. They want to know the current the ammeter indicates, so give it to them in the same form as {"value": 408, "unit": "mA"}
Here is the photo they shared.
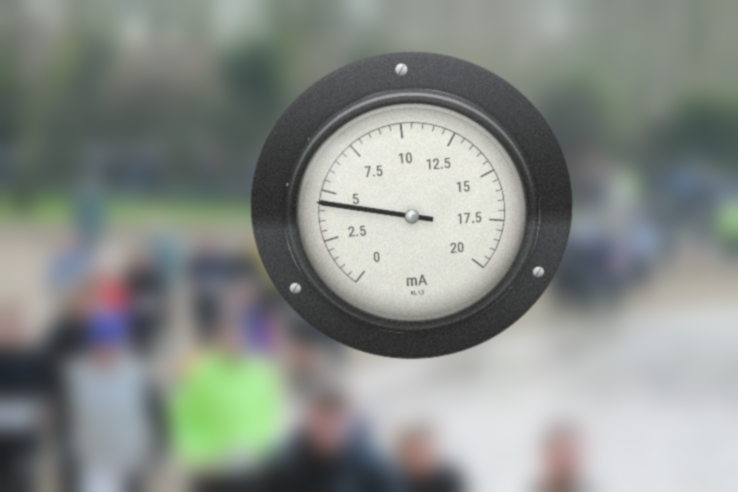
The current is {"value": 4.5, "unit": "mA"}
